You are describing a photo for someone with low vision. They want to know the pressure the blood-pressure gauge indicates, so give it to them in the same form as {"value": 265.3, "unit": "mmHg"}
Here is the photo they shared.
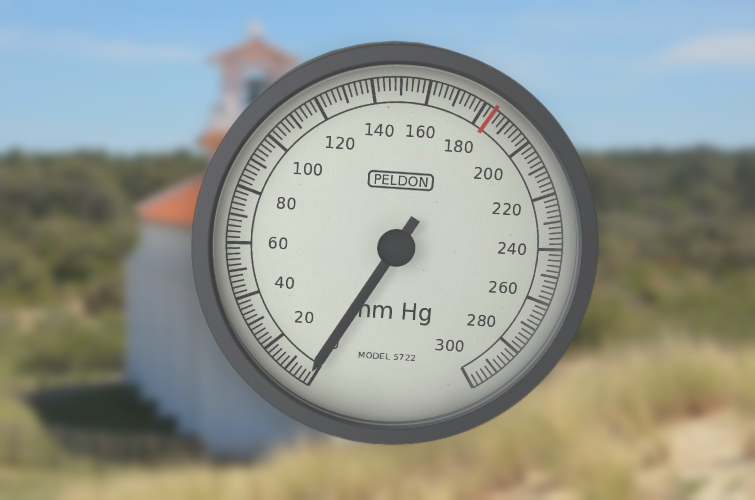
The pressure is {"value": 2, "unit": "mmHg"}
